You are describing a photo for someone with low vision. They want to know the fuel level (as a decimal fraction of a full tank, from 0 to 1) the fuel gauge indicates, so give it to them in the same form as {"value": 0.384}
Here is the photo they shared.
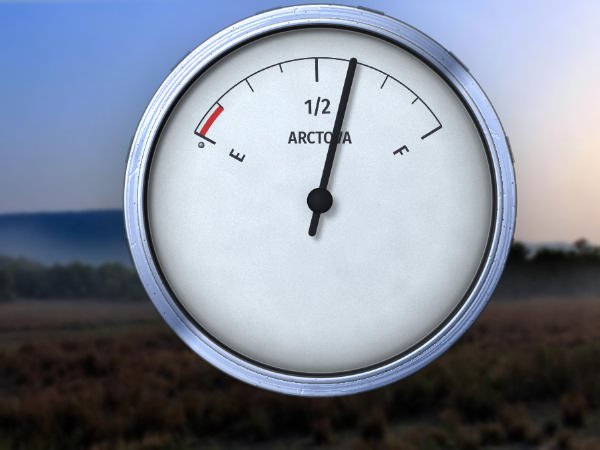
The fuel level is {"value": 0.625}
